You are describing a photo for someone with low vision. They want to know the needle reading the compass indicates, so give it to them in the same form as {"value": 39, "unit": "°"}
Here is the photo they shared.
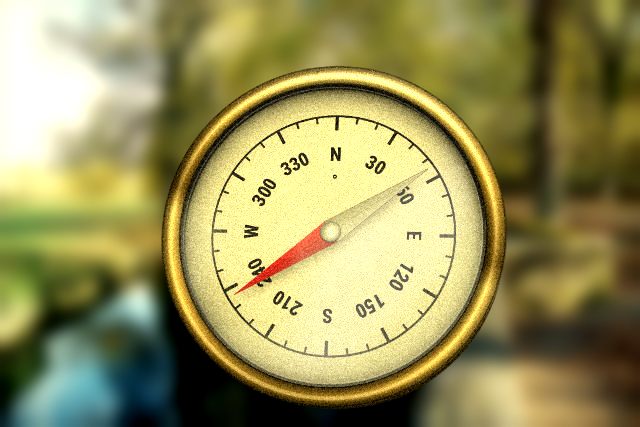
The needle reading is {"value": 235, "unit": "°"}
